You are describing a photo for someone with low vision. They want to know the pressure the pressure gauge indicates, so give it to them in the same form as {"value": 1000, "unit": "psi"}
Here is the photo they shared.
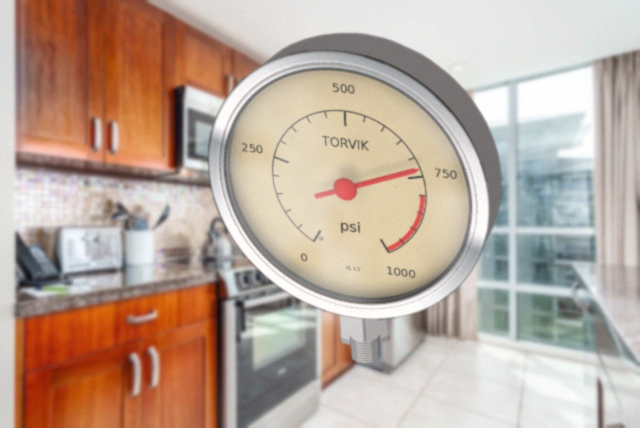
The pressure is {"value": 725, "unit": "psi"}
